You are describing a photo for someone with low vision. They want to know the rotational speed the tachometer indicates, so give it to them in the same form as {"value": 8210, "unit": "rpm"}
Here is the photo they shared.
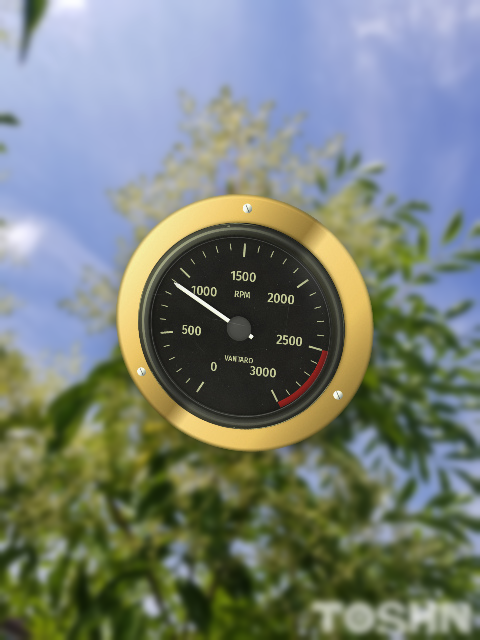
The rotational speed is {"value": 900, "unit": "rpm"}
